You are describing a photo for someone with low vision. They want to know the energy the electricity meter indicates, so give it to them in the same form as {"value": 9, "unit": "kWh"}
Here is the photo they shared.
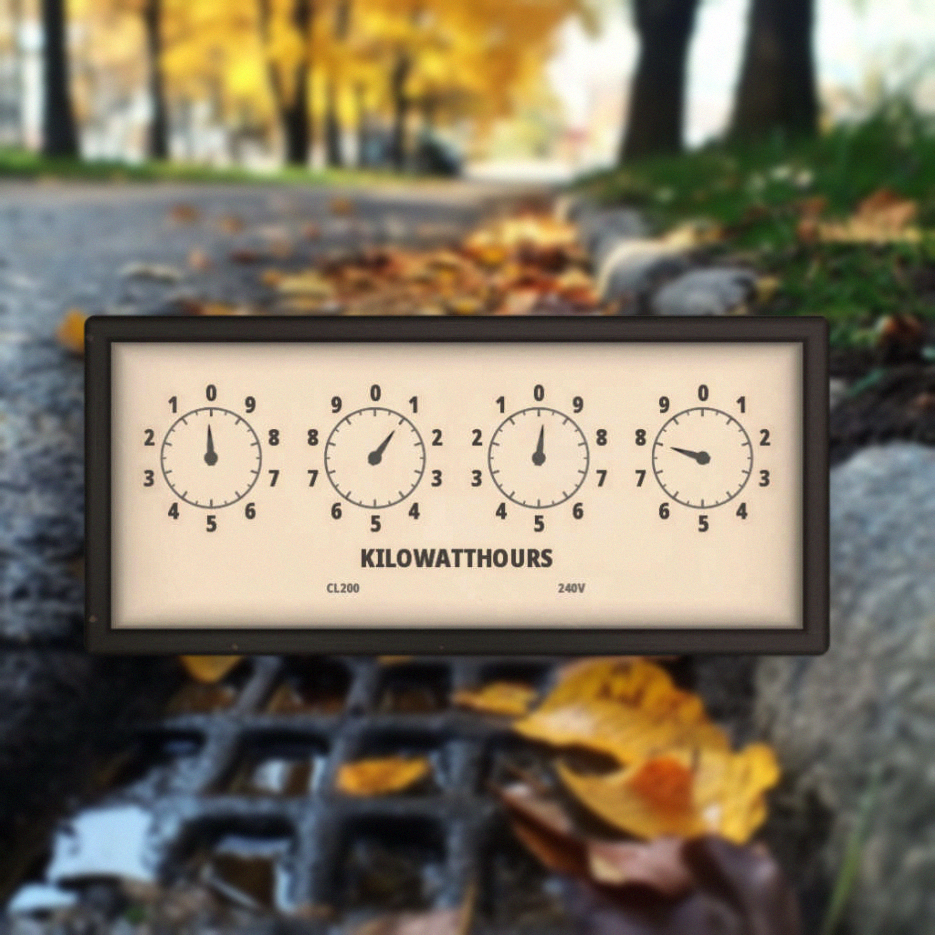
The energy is {"value": 98, "unit": "kWh"}
